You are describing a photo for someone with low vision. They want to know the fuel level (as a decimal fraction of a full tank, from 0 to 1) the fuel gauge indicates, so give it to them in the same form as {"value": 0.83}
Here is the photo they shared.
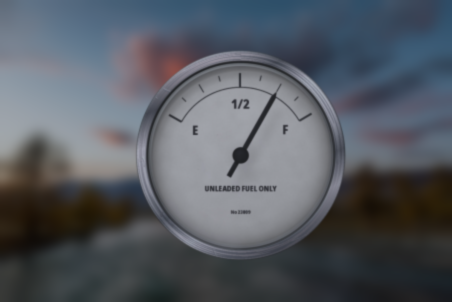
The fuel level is {"value": 0.75}
